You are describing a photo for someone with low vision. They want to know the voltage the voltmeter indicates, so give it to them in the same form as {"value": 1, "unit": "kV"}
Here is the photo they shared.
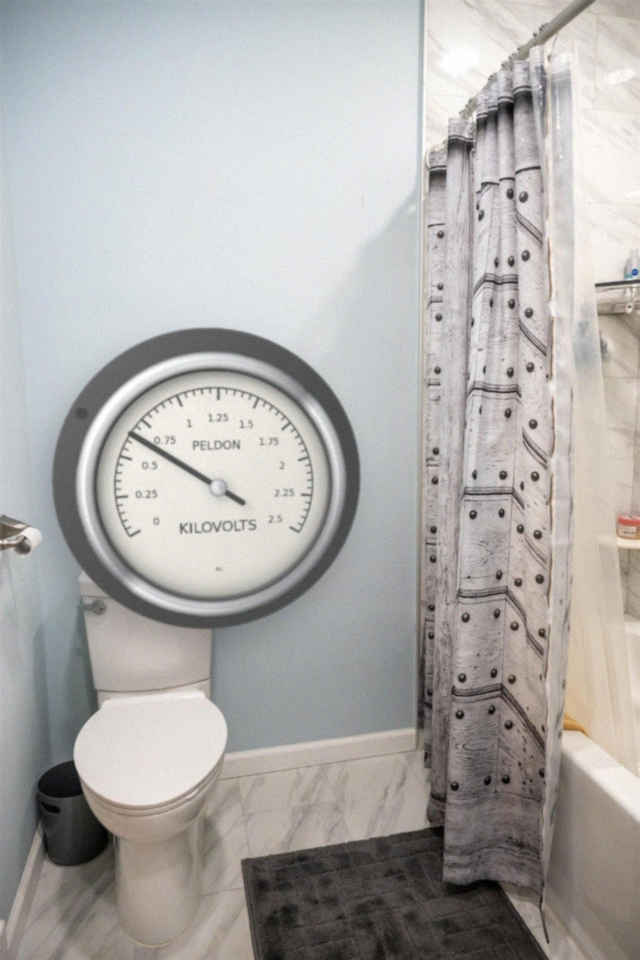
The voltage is {"value": 0.65, "unit": "kV"}
